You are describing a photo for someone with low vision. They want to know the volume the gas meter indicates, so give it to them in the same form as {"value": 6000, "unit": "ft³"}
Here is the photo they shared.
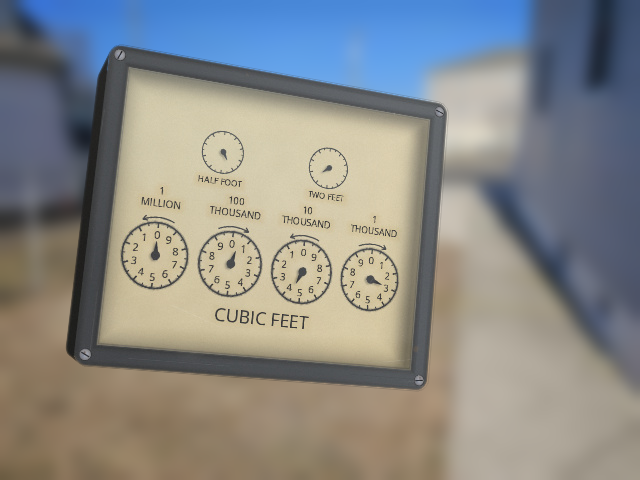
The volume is {"value": 4300, "unit": "ft³"}
